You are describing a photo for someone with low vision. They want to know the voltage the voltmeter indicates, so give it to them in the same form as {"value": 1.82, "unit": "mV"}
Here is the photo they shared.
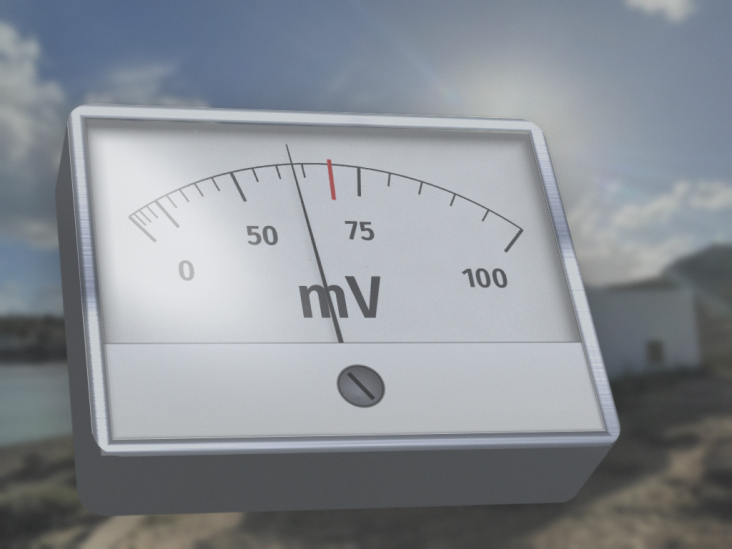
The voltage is {"value": 62.5, "unit": "mV"}
